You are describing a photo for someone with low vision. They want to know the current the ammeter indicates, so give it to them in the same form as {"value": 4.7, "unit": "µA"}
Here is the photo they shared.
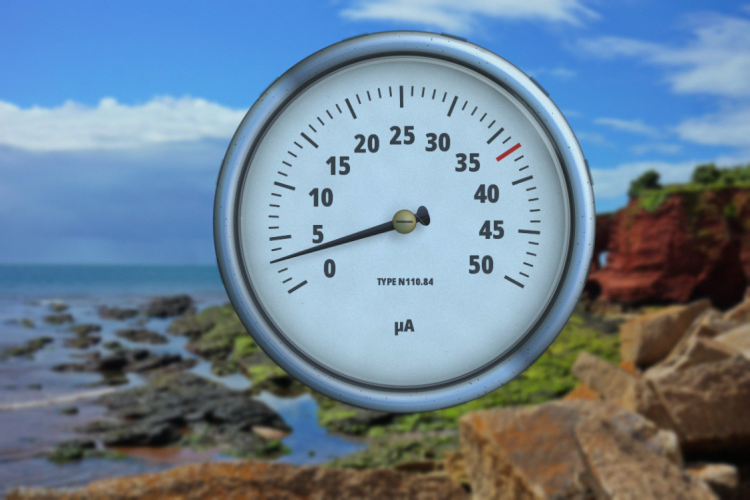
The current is {"value": 3, "unit": "µA"}
